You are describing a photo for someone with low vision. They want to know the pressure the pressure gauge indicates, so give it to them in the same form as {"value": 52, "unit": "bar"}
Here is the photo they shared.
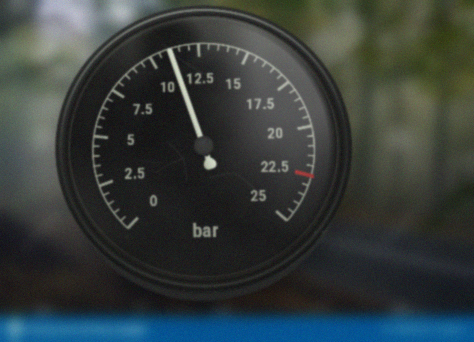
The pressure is {"value": 11, "unit": "bar"}
